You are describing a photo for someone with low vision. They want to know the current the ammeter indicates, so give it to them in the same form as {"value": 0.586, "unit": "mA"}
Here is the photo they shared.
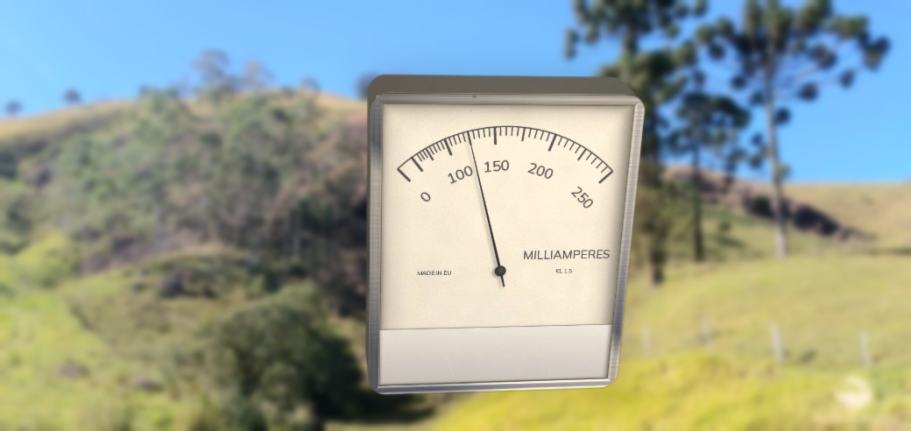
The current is {"value": 125, "unit": "mA"}
